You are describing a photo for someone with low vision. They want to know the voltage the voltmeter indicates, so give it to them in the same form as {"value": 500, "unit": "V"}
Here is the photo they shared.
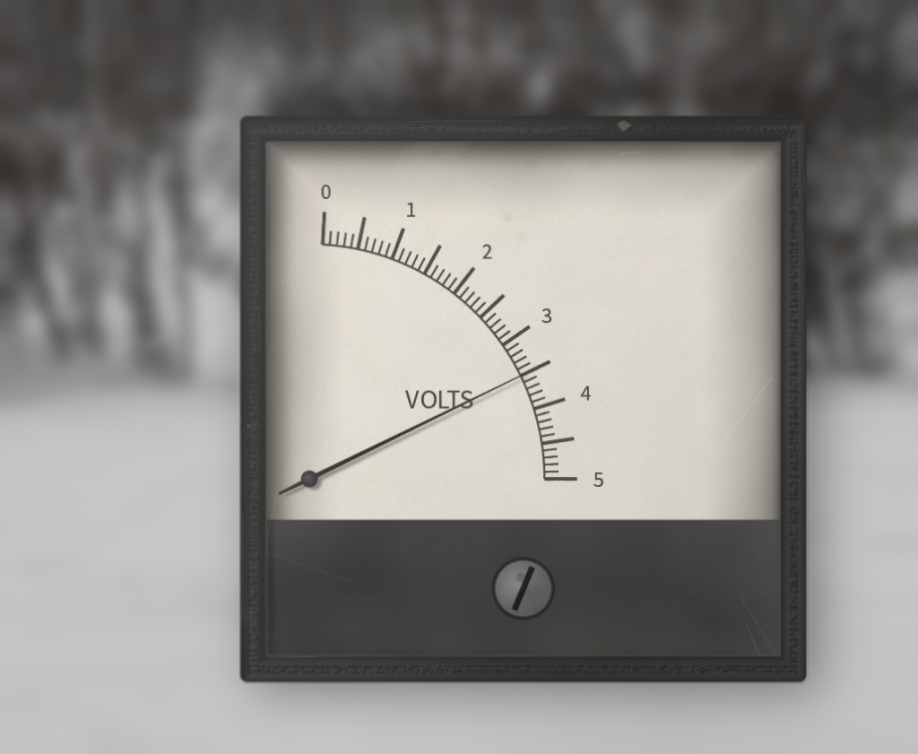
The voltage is {"value": 3.5, "unit": "V"}
